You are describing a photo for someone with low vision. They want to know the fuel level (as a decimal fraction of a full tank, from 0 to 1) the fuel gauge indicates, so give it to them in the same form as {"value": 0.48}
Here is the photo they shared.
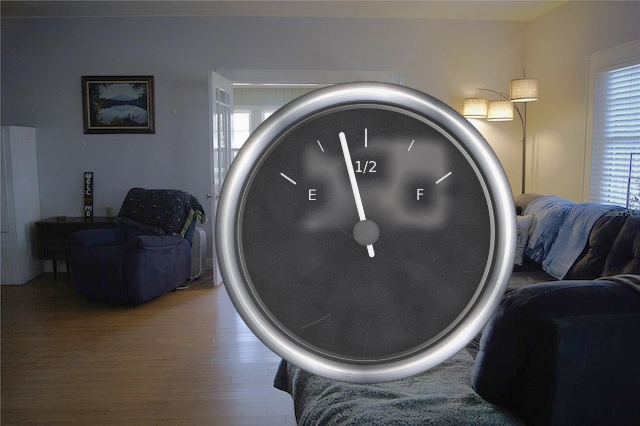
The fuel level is {"value": 0.375}
